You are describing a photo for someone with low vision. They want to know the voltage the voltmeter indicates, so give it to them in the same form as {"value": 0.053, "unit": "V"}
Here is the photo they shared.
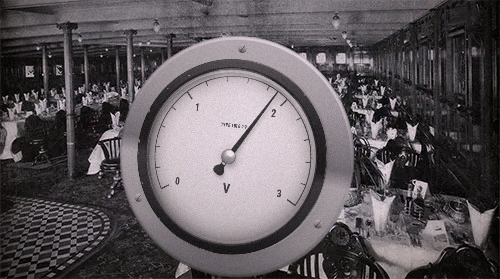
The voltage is {"value": 1.9, "unit": "V"}
